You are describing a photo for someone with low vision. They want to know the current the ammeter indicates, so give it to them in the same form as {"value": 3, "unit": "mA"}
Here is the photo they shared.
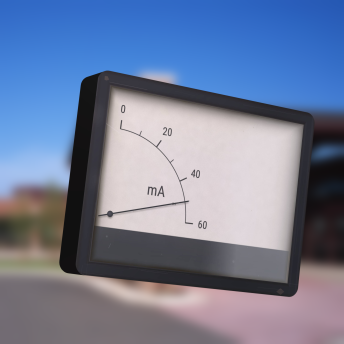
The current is {"value": 50, "unit": "mA"}
